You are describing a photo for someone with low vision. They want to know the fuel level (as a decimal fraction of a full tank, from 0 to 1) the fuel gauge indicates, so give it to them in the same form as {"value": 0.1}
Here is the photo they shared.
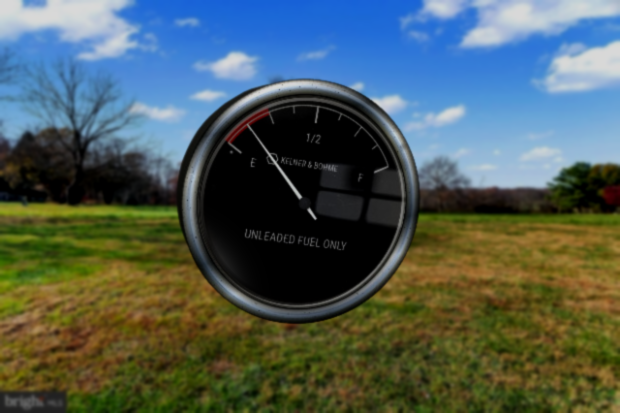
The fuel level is {"value": 0.125}
